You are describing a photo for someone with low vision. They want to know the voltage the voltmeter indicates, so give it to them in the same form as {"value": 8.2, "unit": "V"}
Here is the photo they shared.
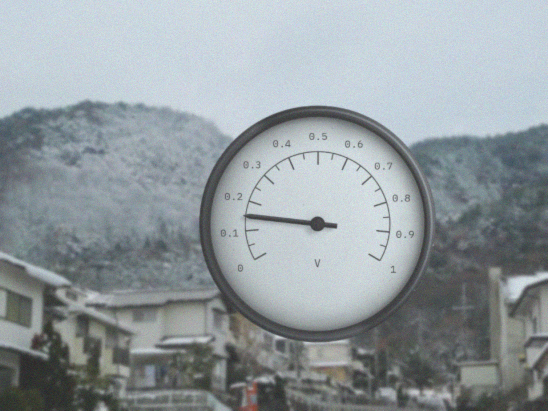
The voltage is {"value": 0.15, "unit": "V"}
